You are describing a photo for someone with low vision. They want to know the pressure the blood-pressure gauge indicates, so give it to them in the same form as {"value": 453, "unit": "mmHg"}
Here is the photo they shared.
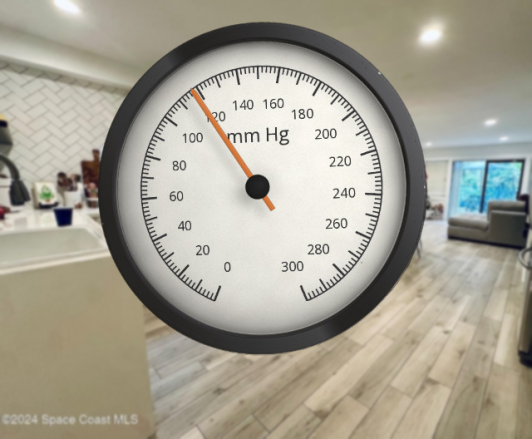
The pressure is {"value": 118, "unit": "mmHg"}
